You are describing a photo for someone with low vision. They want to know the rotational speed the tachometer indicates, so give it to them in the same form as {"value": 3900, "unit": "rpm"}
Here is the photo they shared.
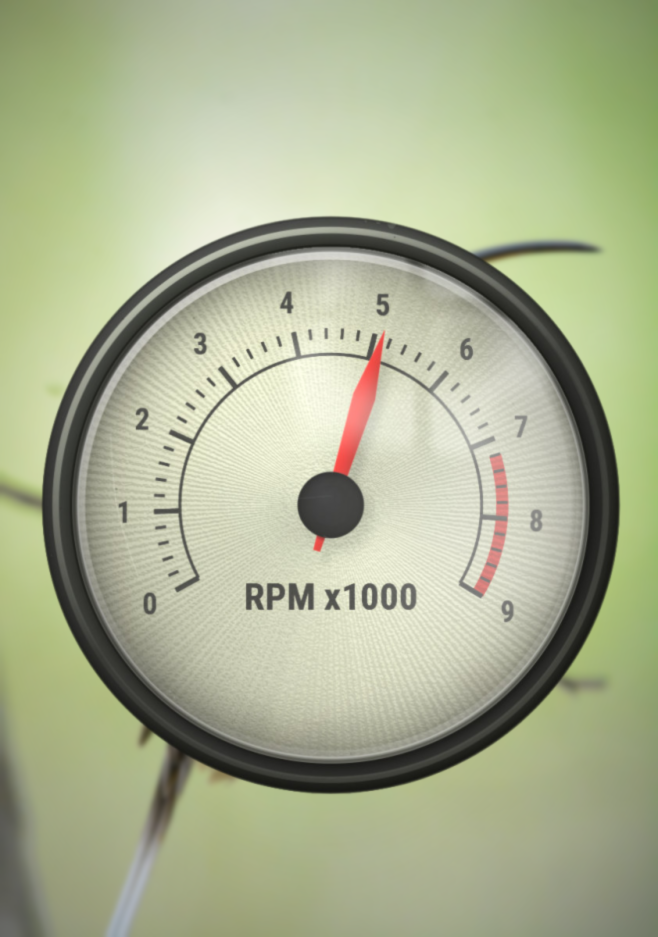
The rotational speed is {"value": 5100, "unit": "rpm"}
